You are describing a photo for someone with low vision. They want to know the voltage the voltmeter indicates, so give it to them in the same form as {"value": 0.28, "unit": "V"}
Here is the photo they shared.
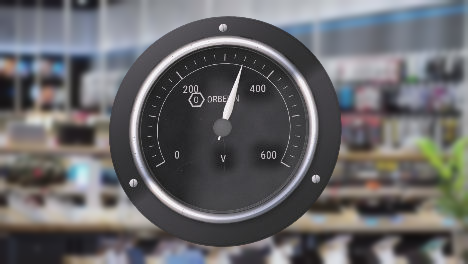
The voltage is {"value": 340, "unit": "V"}
